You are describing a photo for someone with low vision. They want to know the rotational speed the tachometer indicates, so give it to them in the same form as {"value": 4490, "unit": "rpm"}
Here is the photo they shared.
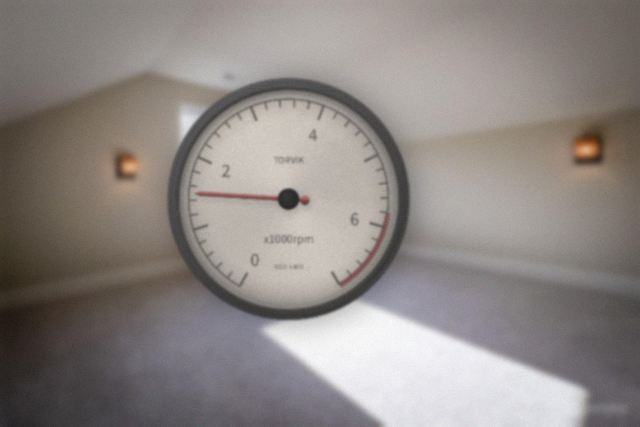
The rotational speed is {"value": 1500, "unit": "rpm"}
